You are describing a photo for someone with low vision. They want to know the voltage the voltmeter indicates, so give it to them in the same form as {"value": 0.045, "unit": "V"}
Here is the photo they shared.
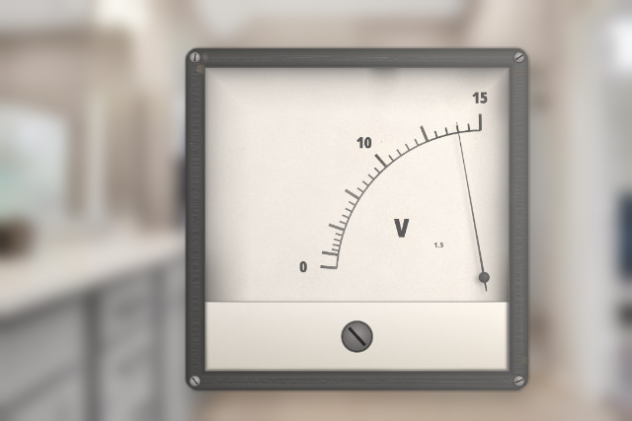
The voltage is {"value": 14, "unit": "V"}
